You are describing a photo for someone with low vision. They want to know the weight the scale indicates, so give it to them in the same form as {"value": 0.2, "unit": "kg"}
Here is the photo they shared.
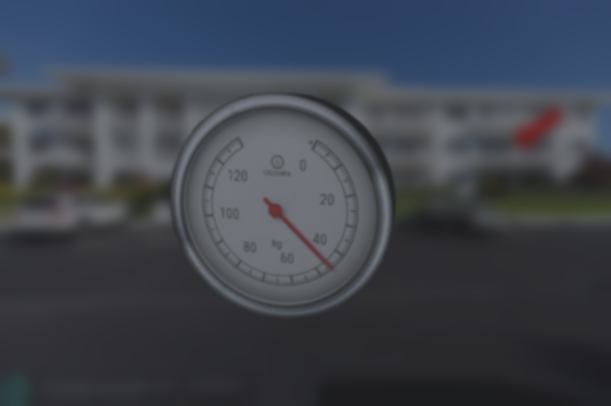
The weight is {"value": 45, "unit": "kg"}
